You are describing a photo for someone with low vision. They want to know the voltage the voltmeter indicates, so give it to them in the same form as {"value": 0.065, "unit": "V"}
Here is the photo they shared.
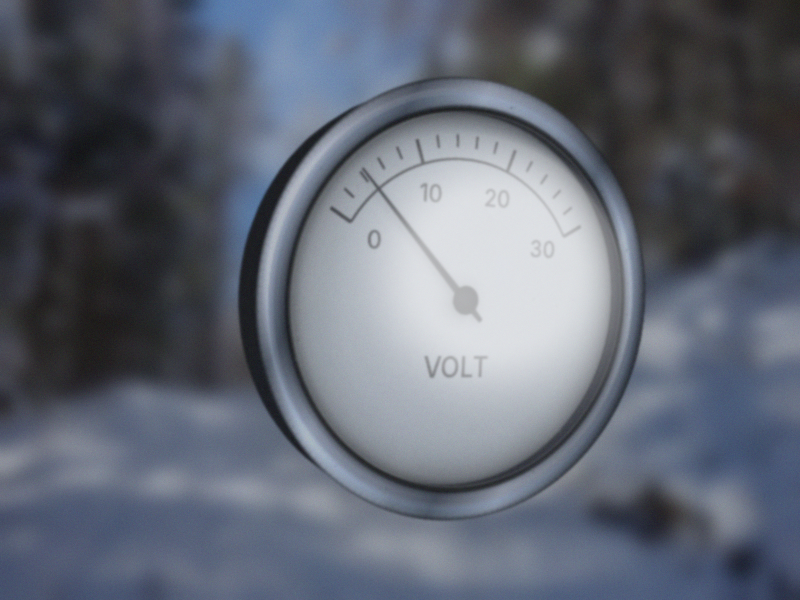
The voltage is {"value": 4, "unit": "V"}
